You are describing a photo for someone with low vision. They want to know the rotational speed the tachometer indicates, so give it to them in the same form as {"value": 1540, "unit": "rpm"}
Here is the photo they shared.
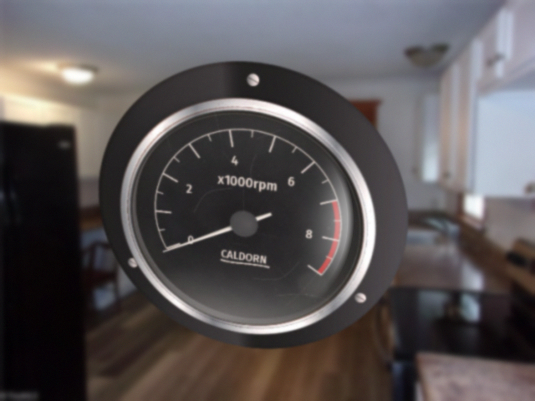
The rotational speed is {"value": 0, "unit": "rpm"}
